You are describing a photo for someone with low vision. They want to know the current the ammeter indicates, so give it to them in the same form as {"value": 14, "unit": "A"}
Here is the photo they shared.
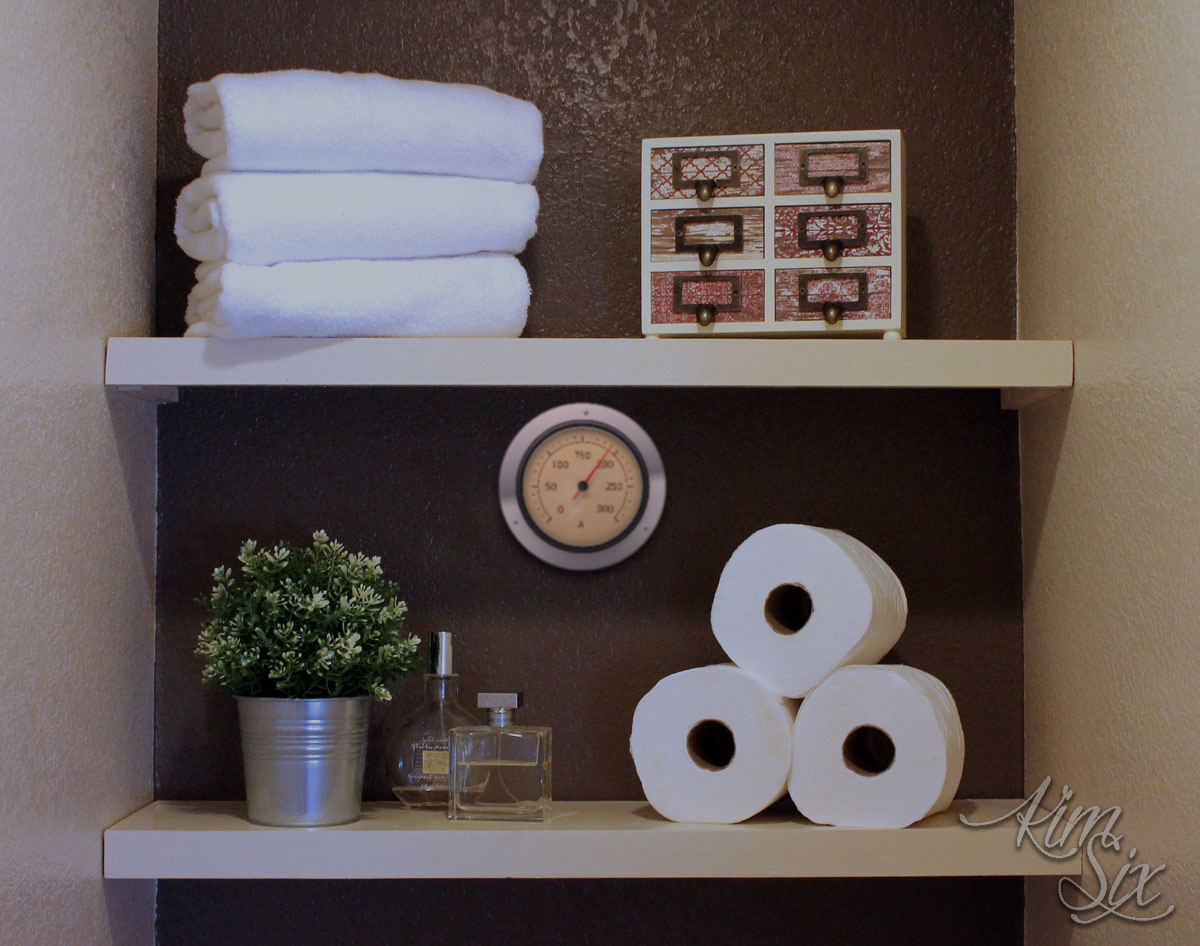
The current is {"value": 190, "unit": "A"}
